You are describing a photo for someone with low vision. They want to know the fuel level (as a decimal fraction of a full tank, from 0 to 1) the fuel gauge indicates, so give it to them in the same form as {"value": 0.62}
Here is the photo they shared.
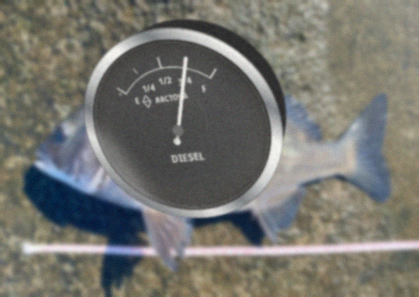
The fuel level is {"value": 0.75}
